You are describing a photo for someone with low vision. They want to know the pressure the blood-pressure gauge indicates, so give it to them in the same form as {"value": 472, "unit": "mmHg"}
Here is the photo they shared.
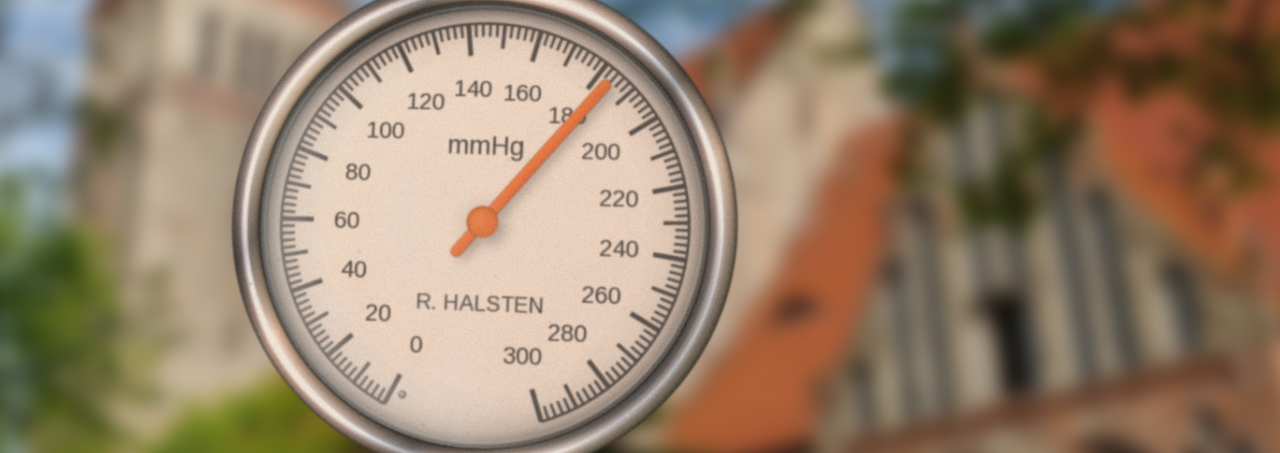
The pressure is {"value": 184, "unit": "mmHg"}
